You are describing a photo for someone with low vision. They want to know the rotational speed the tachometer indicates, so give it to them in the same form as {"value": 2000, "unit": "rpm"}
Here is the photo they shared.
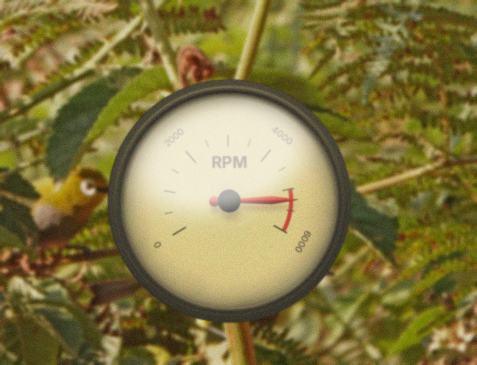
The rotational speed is {"value": 5250, "unit": "rpm"}
